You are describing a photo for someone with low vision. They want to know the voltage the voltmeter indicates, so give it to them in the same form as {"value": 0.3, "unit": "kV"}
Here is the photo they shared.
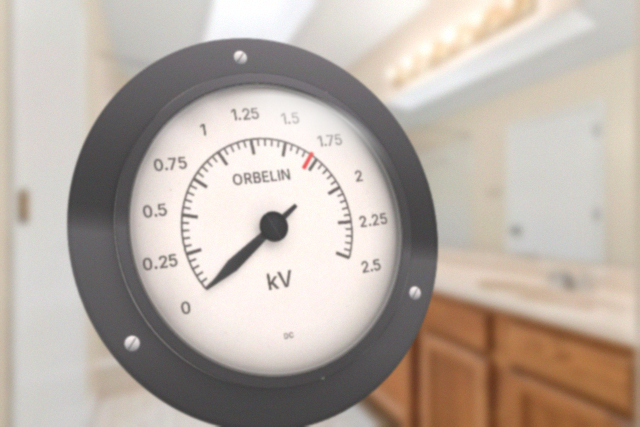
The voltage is {"value": 0, "unit": "kV"}
